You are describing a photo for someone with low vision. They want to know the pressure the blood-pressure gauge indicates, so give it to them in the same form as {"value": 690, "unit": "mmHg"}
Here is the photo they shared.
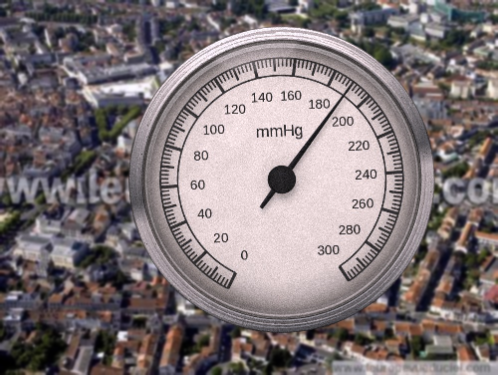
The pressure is {"value": 190, "unit": "mmHg"}
